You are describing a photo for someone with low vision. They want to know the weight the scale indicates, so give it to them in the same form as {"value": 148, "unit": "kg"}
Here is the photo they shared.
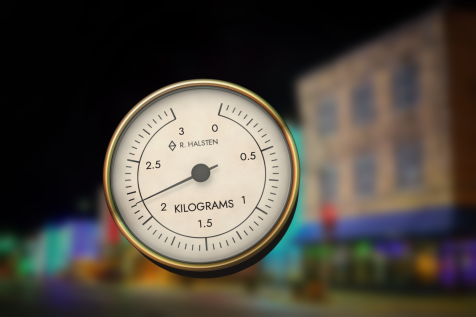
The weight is {"value": 2.15, "unit": "kg"}
